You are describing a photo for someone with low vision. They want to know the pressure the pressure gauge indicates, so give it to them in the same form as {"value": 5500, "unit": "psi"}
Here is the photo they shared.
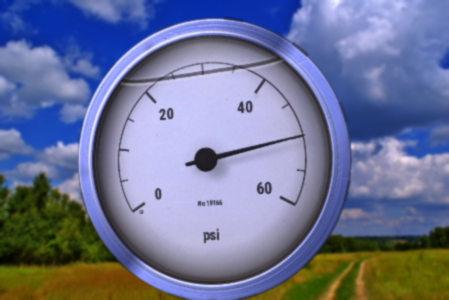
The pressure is {"value": 50, "unit": "psi"}
